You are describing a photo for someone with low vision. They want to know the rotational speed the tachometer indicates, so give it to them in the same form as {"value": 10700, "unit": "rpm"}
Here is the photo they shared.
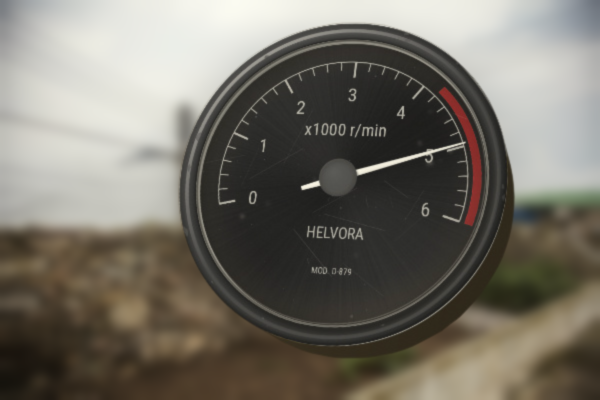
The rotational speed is {"value": 5000, "unit": "rpm"}
